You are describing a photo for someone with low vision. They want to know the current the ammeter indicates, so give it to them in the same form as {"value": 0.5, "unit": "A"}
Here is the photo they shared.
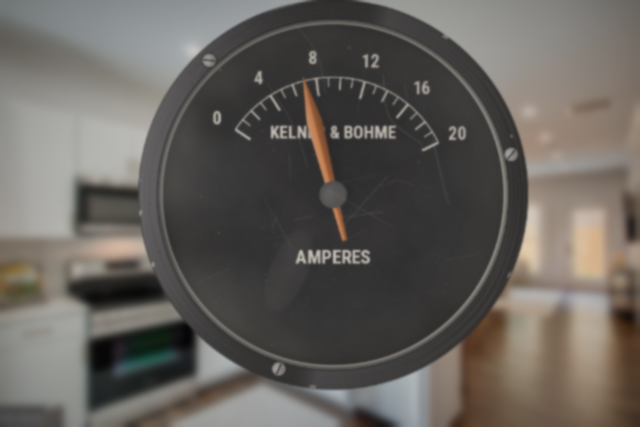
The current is {"value": 7, "unit": "A"}
